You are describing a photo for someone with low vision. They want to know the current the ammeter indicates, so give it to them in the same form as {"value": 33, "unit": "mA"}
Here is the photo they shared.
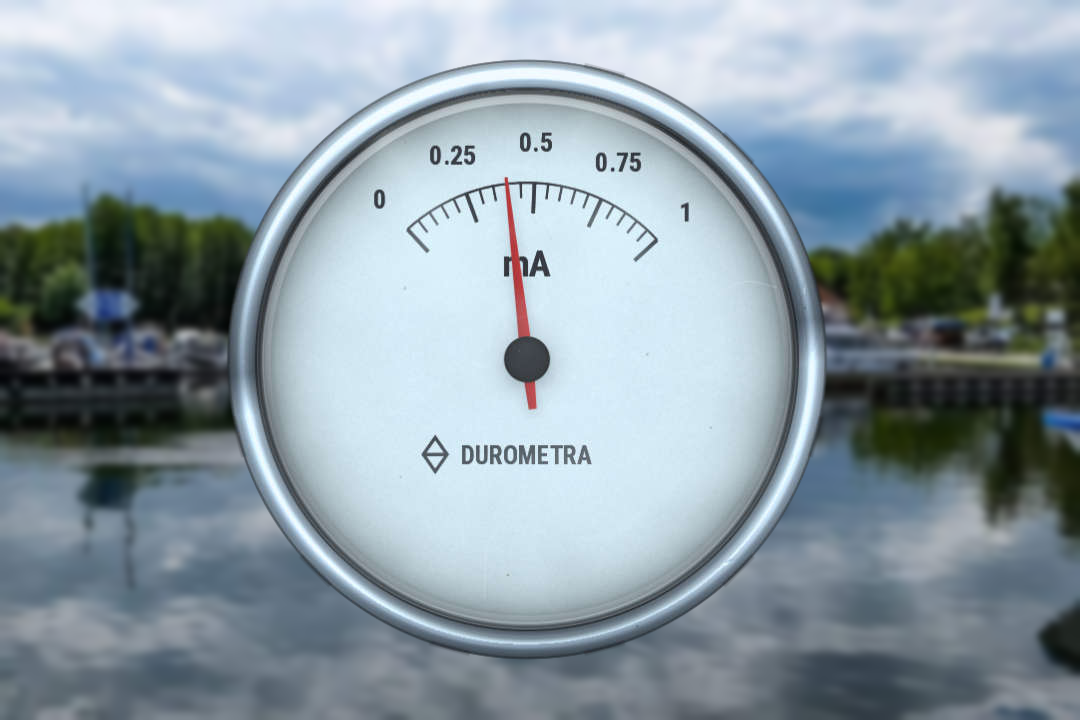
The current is {"value": 0.4, "unit": "mA"}
